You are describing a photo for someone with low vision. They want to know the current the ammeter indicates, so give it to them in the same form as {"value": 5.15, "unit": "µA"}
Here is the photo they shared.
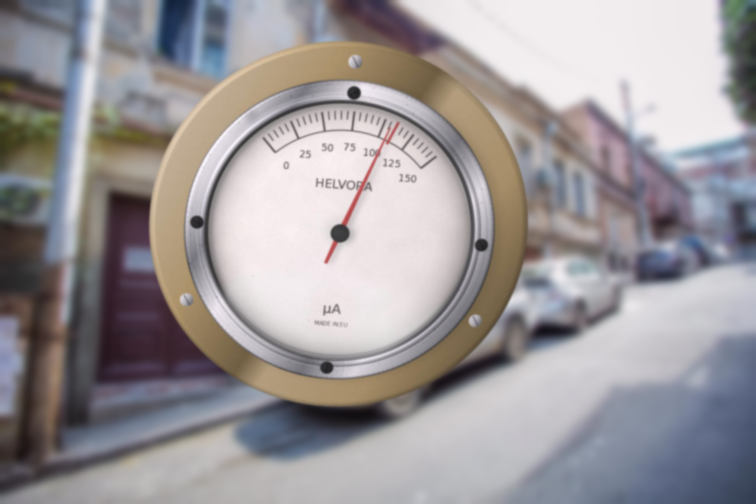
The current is {"value": 105, "unit": "µA"}
